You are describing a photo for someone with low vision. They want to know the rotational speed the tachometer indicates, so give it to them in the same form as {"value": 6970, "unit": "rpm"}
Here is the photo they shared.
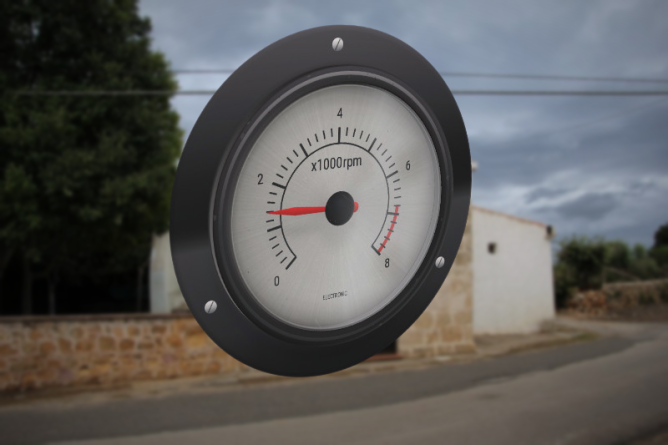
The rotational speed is {"value": 1400, "unit": "rpm"}
